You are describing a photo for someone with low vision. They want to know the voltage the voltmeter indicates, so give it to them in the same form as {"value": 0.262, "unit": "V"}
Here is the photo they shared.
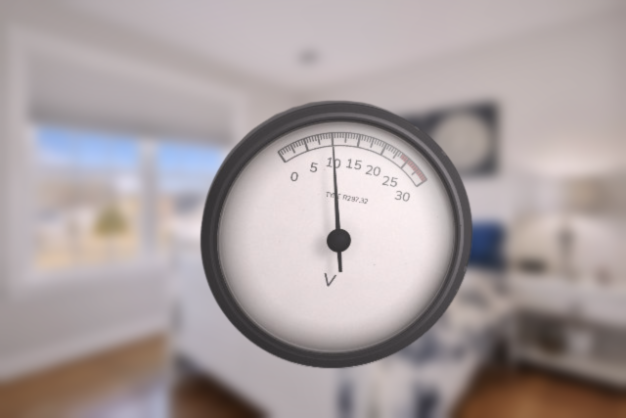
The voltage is {"value": 10, "unit": "V"}
